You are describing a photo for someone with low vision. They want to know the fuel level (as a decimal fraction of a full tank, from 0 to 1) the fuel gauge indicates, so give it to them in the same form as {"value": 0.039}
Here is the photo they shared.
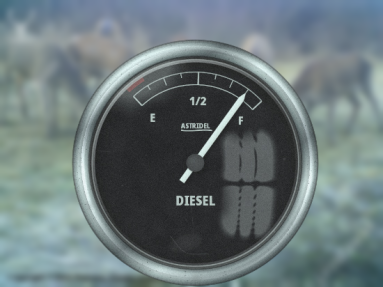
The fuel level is {"value": 0.875}
